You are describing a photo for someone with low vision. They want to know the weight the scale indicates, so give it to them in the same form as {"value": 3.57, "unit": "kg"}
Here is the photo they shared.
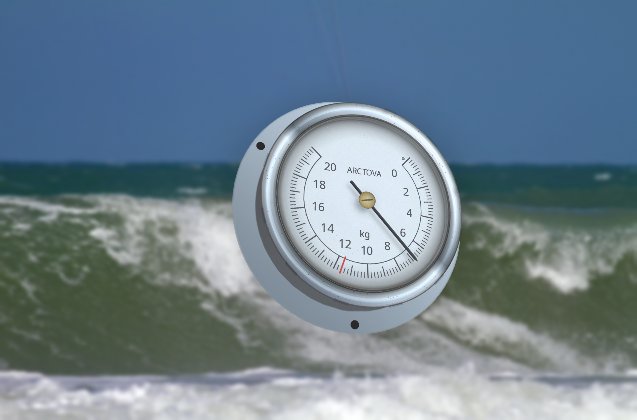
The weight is {"value": 7, "unit": "kg"}
